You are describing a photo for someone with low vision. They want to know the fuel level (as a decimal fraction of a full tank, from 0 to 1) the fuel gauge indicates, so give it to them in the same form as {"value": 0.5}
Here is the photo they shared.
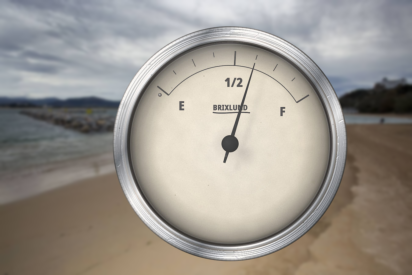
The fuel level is {"value": 0.625}
